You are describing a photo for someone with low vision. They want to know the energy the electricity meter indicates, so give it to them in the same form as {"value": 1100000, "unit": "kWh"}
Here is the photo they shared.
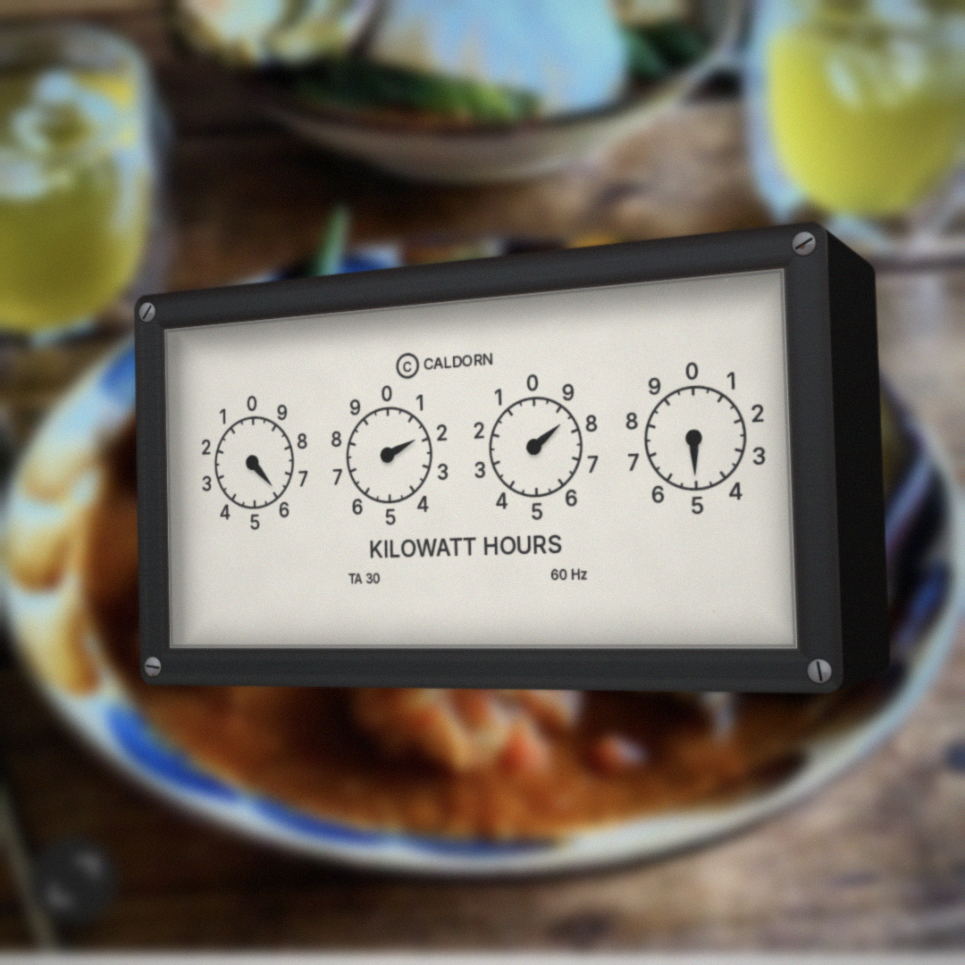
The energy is {"value": 6185, "unit": "kWh"}
